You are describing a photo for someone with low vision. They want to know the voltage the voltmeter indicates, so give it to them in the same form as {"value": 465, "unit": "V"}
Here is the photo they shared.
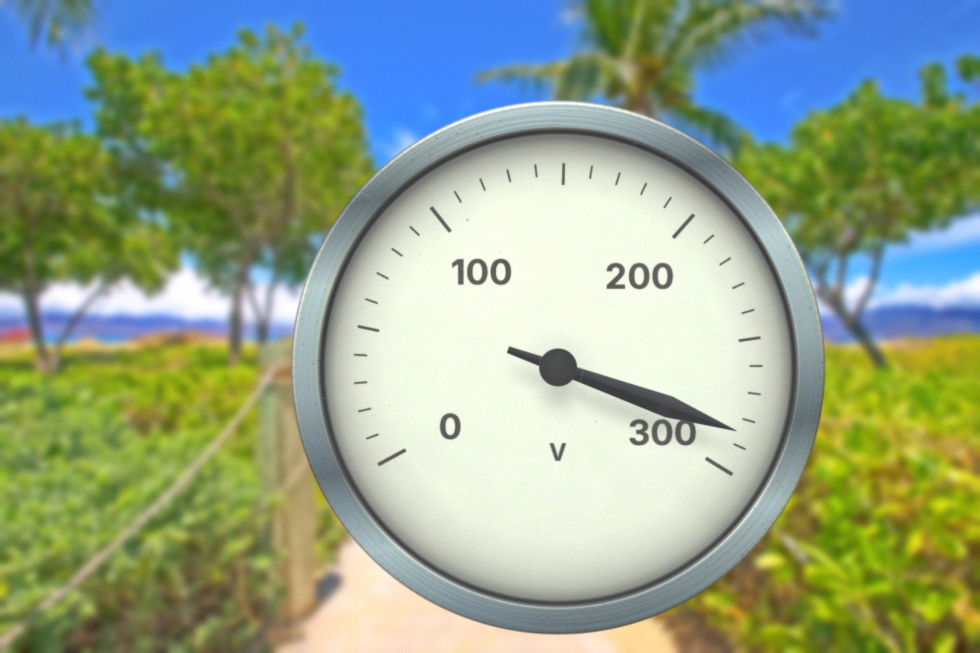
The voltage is {"value": 285, "unit": "V"}
